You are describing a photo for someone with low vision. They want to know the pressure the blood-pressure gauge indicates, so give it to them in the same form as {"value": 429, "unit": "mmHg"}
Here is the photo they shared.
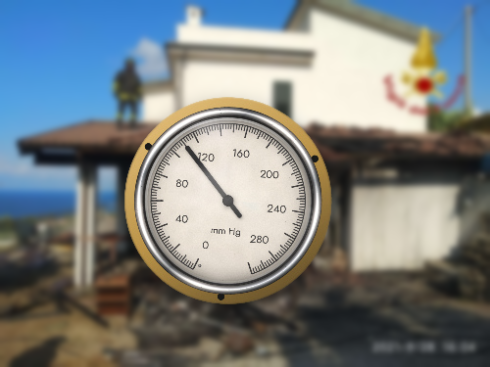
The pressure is {"value": 110, "unit": "mmHg"}
